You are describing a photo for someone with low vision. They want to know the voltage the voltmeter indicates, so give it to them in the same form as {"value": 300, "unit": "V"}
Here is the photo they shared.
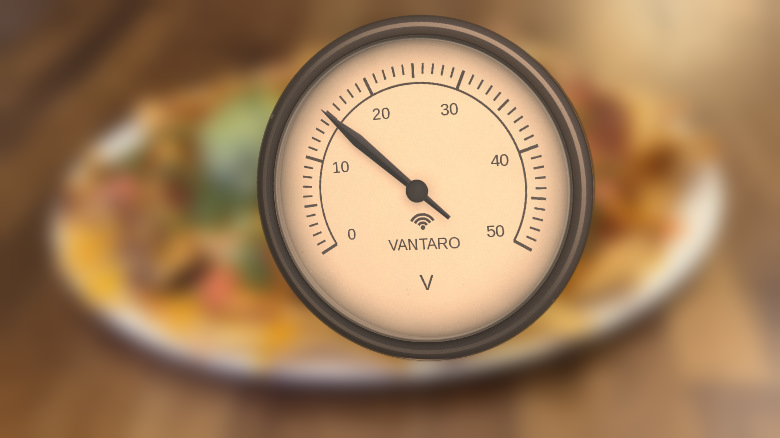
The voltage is {"value": 15, "unit": "V"}
